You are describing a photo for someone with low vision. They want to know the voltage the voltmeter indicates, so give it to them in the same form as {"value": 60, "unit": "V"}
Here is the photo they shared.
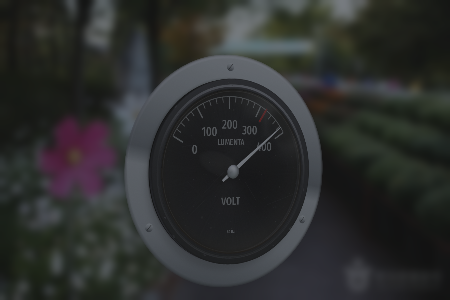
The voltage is {"value": 380, "unit": "V"}
